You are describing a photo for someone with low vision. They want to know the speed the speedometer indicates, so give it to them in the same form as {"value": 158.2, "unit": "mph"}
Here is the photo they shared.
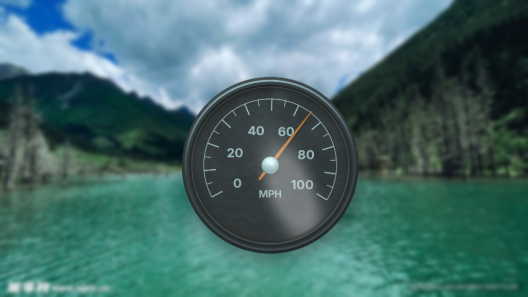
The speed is {"value": 65, "unit": "mph"}
